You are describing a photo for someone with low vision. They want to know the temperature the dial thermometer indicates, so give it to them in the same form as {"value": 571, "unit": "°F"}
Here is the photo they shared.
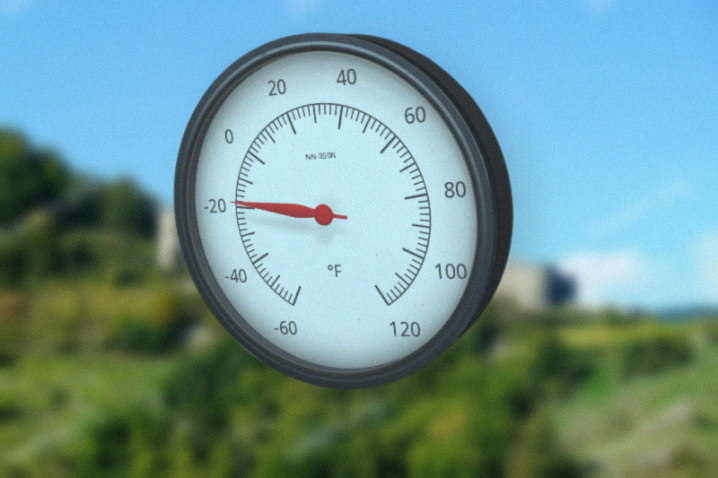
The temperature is {"value": -18, "unit": "°F"}
